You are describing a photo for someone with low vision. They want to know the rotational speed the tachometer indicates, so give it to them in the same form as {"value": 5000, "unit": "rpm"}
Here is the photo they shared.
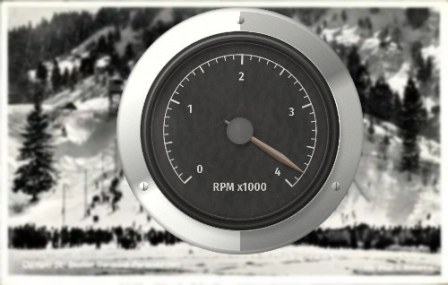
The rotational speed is {"value": 3800, "unit": "rpm"}
